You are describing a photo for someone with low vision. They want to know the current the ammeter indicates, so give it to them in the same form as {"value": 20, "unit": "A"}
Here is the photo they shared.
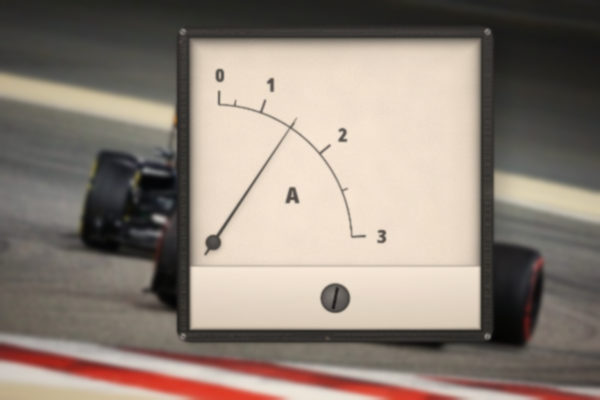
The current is {"value": 1.5, "unit": "A"}
